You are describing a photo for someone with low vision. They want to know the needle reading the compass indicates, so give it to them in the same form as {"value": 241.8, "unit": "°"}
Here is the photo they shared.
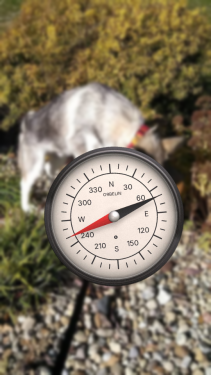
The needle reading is {"value": 250, "unit": "°"}
